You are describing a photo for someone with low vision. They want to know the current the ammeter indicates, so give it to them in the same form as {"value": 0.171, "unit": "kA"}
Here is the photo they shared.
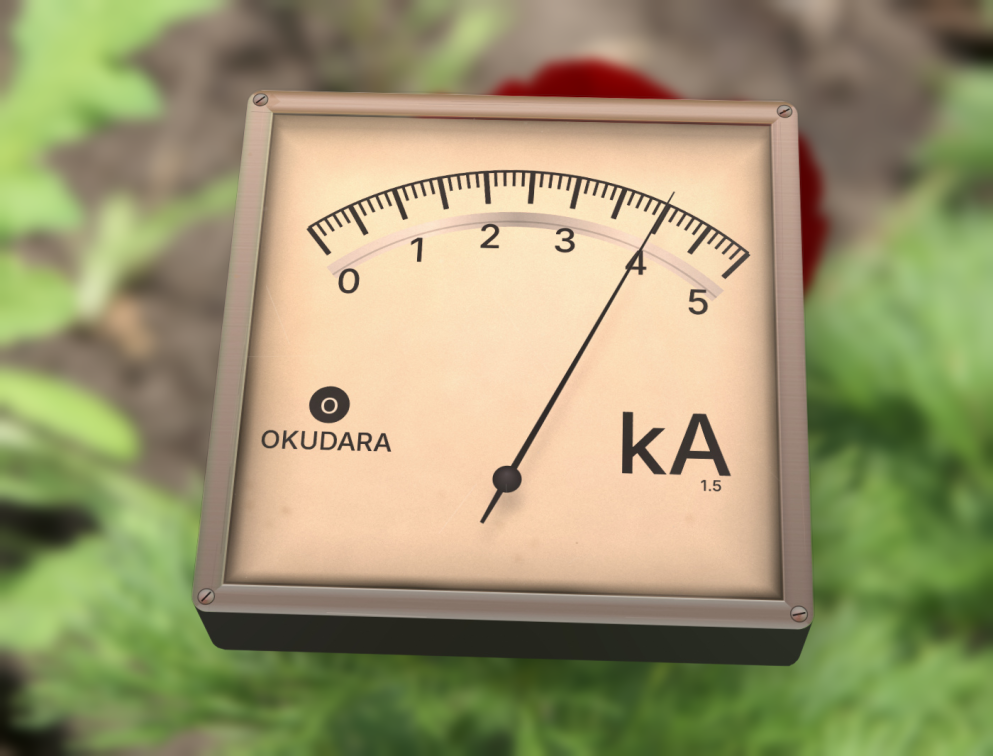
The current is {"value": 4, "unit": "kA"}
